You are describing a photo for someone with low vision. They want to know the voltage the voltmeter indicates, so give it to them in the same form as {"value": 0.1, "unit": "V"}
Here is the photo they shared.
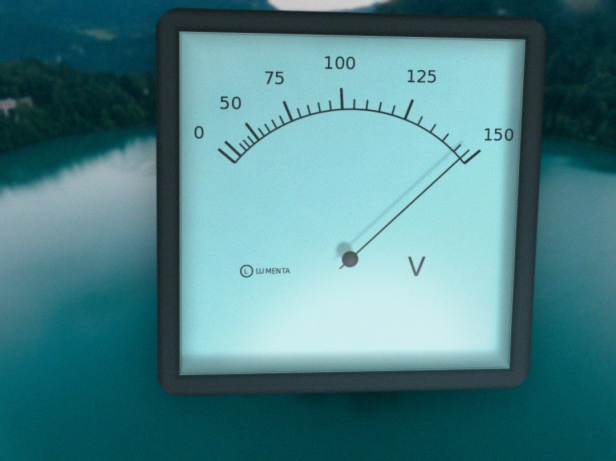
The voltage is {"value": 147.5, "unit": "V"}
